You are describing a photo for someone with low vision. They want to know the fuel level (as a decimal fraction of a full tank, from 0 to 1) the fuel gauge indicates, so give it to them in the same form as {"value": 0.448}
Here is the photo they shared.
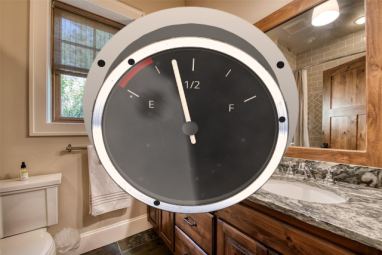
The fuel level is {"value": 0.375}
